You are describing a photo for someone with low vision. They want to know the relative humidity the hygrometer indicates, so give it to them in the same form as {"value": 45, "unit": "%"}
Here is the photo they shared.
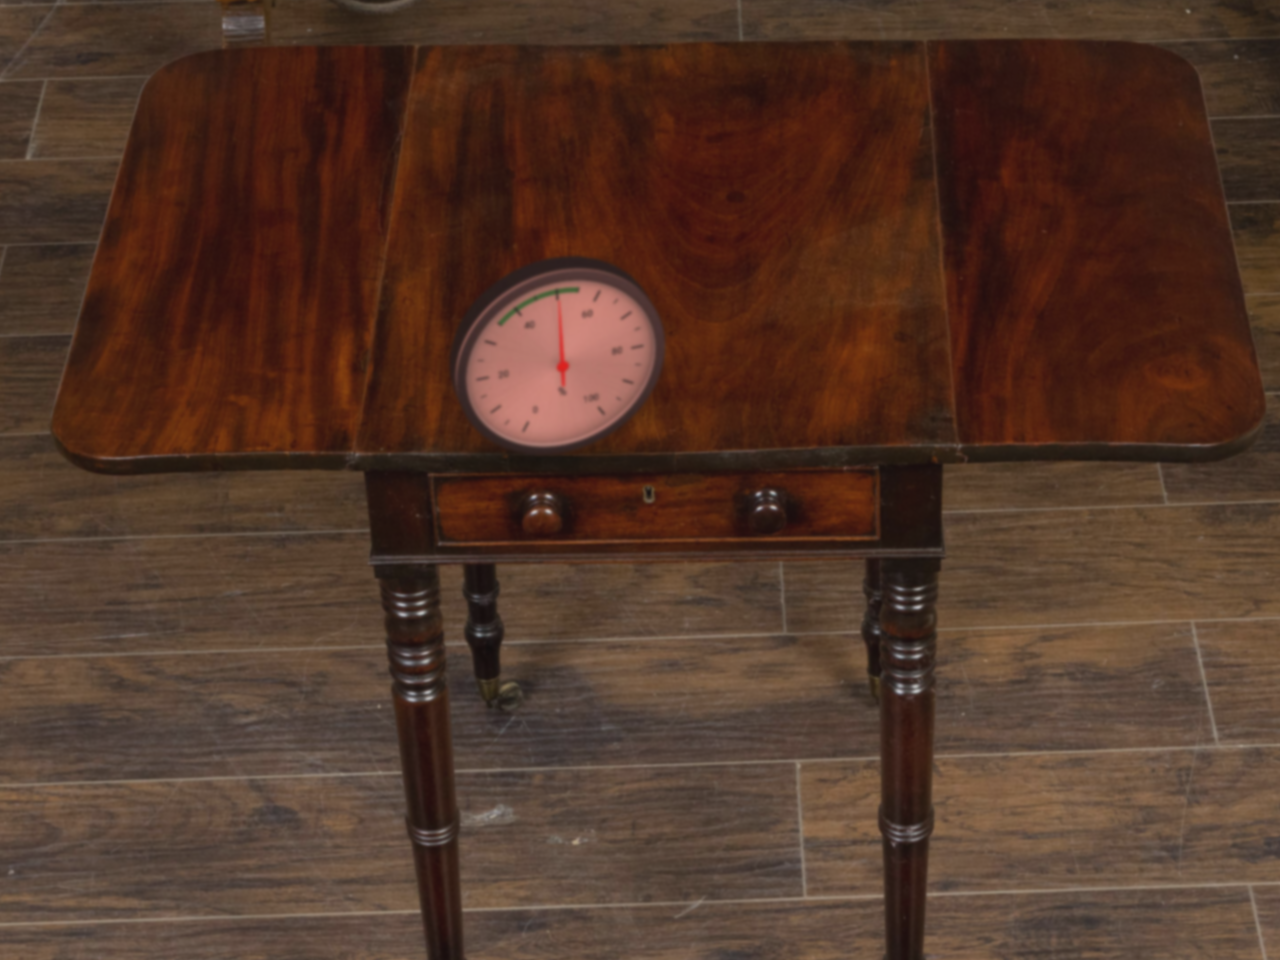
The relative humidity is {"value": 50, "unit": "%"}
